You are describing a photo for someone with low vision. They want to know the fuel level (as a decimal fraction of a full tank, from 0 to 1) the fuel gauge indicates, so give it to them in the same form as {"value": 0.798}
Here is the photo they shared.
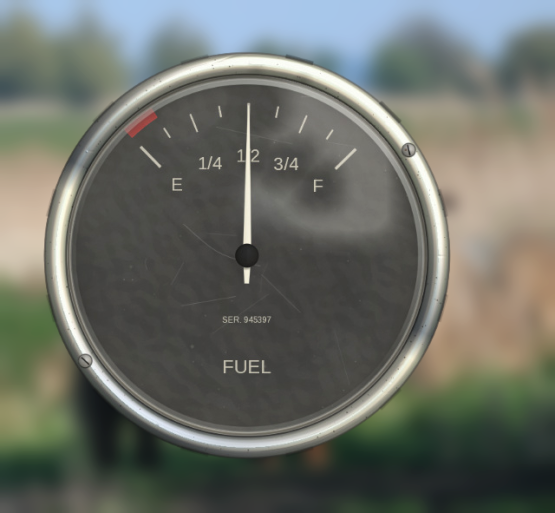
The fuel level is {"value": 0.5}
